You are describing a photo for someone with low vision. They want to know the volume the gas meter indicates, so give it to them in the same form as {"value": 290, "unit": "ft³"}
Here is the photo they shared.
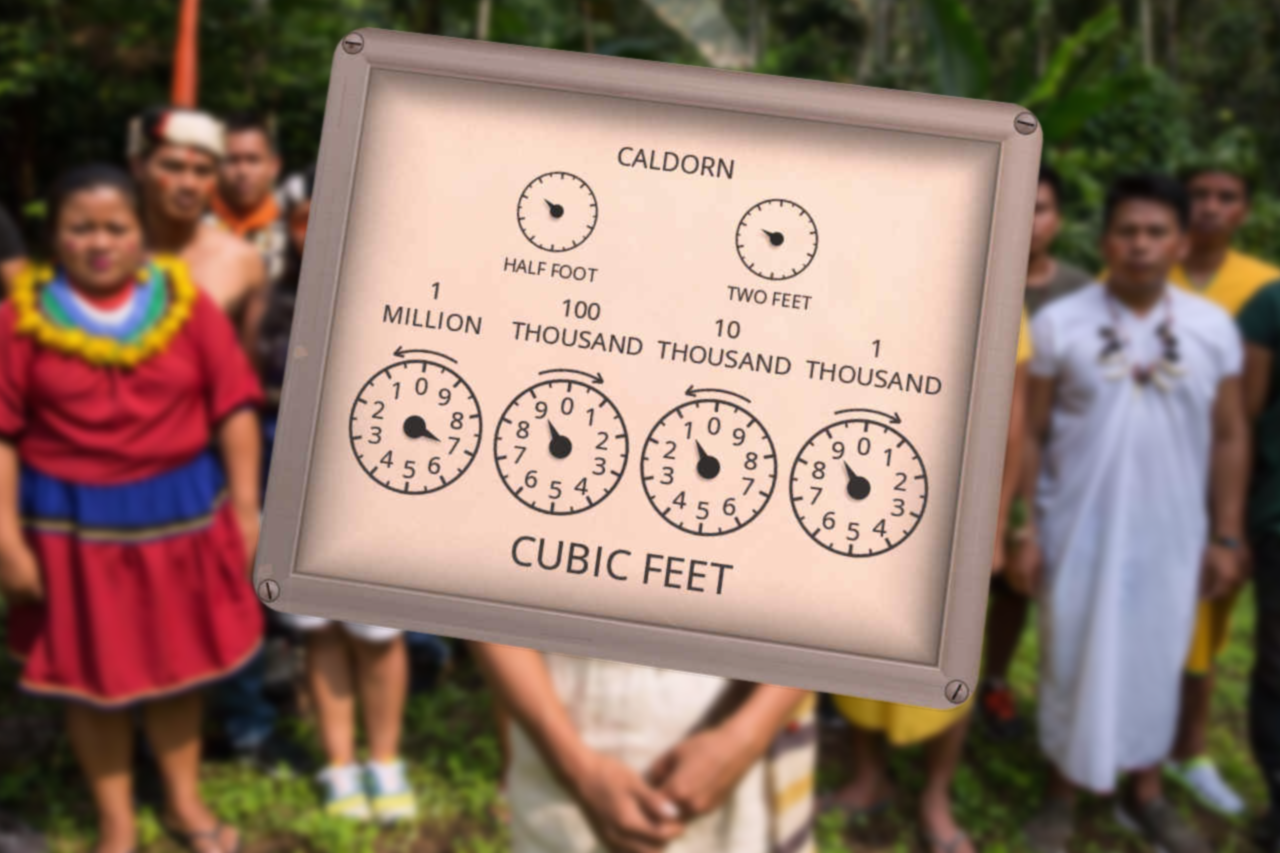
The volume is {"value": 690900, "unit": "ft³"}
